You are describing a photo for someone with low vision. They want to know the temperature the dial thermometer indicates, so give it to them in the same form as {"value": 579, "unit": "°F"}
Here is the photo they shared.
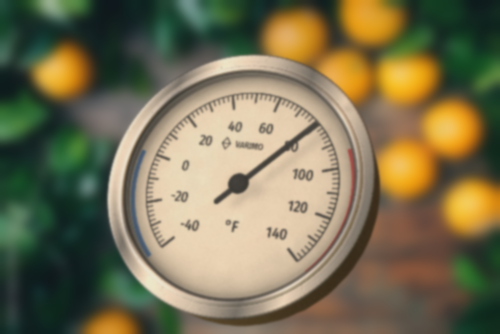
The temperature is {"value": 80, "unit": "°F"}
